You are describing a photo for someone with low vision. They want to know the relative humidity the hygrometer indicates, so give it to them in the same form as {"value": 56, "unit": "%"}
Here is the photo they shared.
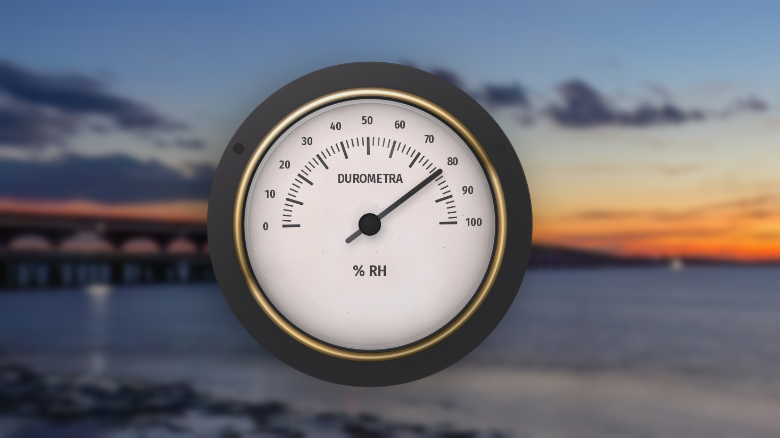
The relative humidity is {"value": 80, "unit": "%"}
